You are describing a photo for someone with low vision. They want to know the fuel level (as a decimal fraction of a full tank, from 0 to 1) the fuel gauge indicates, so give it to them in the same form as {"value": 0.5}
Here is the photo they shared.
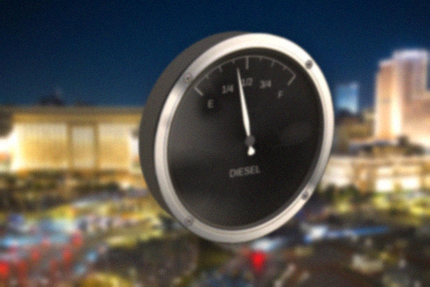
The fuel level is {"value": 0.375}
